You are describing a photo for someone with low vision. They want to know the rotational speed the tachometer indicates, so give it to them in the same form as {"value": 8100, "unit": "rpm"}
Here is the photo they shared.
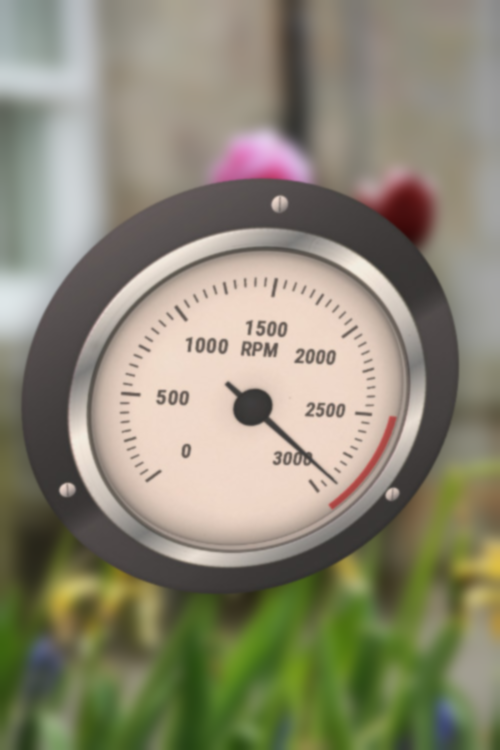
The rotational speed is {"value": 2900, "unit": "rpm"}
